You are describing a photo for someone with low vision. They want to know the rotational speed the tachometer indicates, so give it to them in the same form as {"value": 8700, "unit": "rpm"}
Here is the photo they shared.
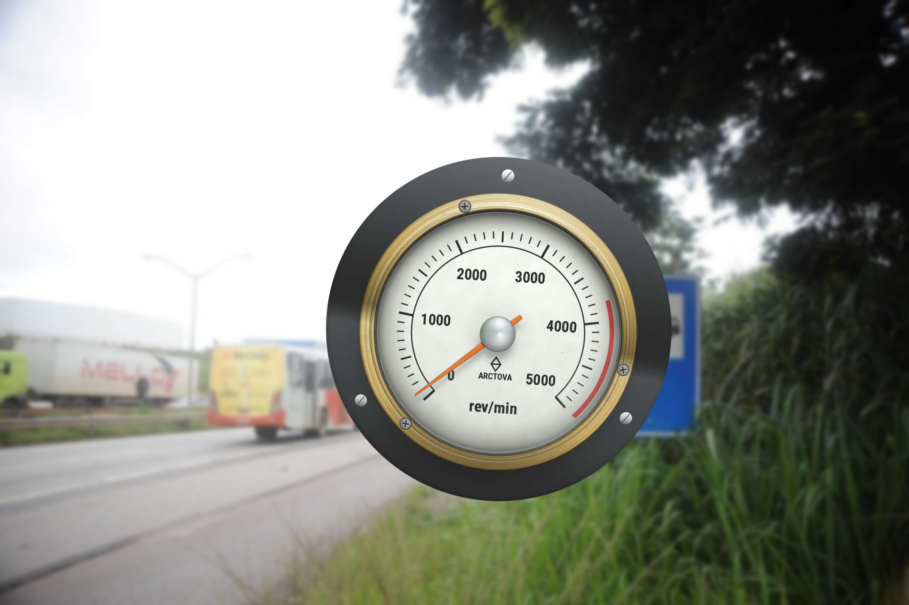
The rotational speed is {"value": 100, "unit": "rpm"}
